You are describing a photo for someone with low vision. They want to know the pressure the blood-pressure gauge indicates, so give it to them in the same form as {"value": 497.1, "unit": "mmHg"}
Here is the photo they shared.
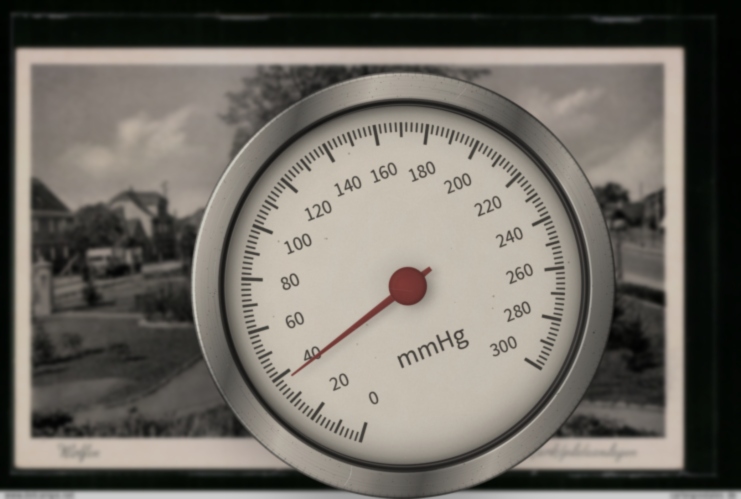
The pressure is {"value": 38, "unit": "mmHg"}
